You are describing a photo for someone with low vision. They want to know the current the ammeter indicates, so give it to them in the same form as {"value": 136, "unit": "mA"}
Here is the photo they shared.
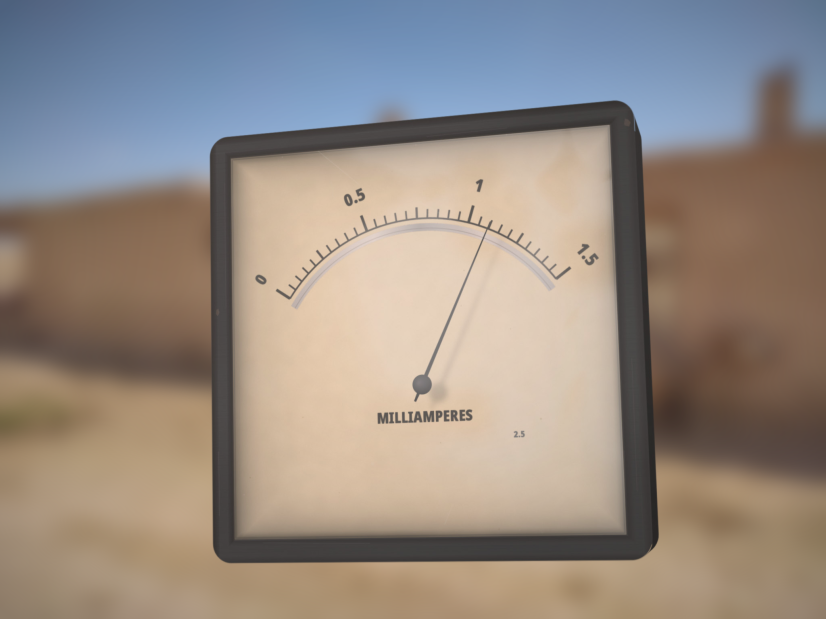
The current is {"value": 1.1, "unit": "mA"}
